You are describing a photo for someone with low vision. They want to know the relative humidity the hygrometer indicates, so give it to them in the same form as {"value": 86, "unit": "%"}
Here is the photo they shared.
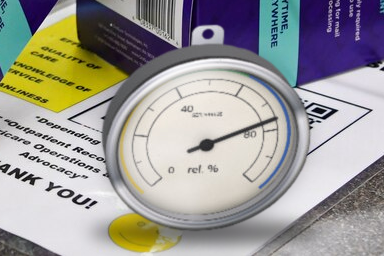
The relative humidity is {"value": 75, "unit": "%"}
